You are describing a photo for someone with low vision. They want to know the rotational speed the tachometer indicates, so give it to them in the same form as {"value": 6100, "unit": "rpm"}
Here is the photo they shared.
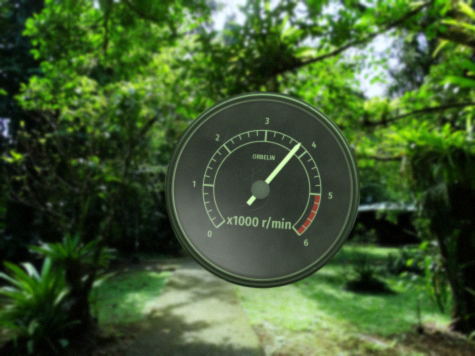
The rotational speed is {"value": 3800, "unit": "rpm"}
